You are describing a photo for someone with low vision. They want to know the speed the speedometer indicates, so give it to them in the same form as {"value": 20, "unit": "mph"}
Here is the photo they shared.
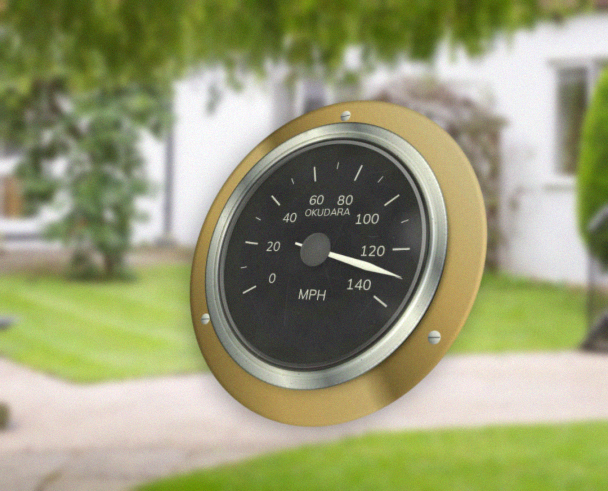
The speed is {"value": 130, "unit": "mph"}
